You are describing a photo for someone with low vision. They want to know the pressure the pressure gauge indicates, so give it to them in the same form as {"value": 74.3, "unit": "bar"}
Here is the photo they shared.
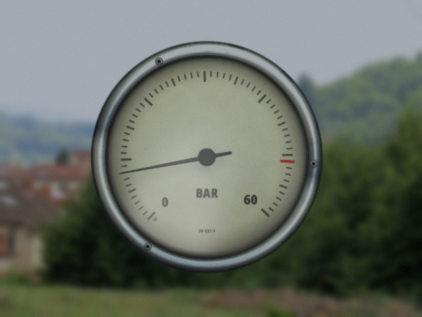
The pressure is {"value": 8, "unit": "bar"}
